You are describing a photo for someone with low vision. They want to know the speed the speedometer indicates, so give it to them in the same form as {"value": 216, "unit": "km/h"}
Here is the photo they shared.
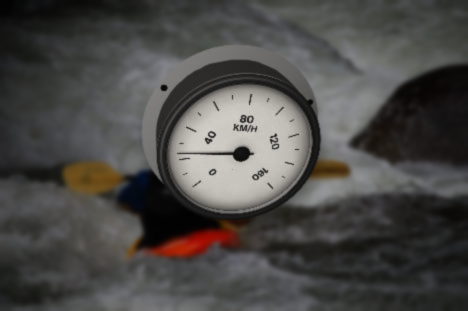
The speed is {"value": 25, "unit": "km/h"}
